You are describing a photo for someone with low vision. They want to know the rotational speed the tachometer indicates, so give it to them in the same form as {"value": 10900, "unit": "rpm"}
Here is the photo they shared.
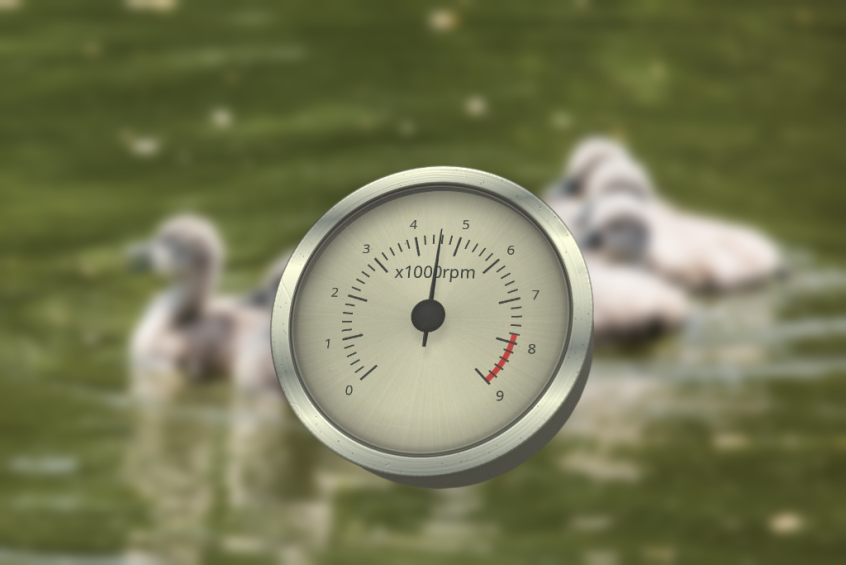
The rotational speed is {"value": 4600, "unit": "rpm"}
